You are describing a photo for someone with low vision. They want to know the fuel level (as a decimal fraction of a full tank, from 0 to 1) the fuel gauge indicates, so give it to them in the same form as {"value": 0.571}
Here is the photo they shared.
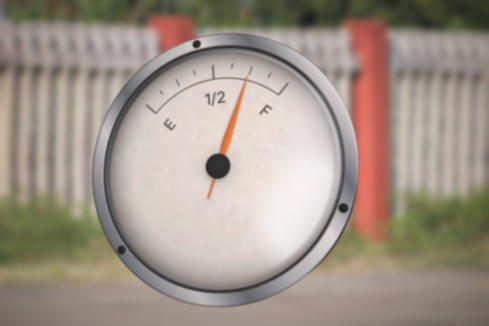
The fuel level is {"value": 0.75}
